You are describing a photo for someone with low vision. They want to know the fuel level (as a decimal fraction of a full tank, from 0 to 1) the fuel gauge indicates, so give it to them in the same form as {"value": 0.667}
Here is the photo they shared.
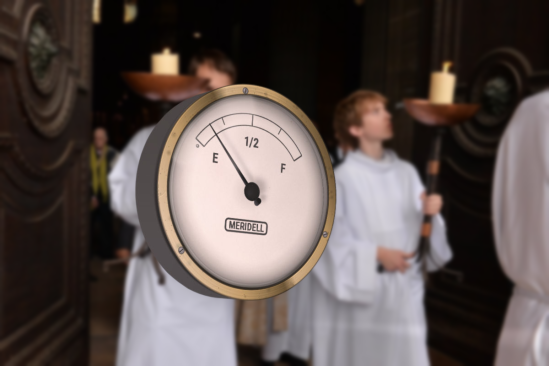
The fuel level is {"value": 0.125}
